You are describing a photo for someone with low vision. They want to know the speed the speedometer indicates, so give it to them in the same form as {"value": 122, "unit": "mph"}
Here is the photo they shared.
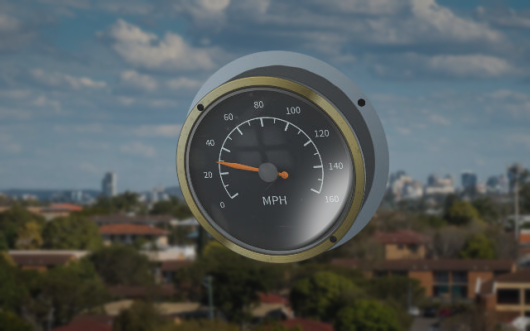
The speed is {"value": 30, "unit": "mph"}
